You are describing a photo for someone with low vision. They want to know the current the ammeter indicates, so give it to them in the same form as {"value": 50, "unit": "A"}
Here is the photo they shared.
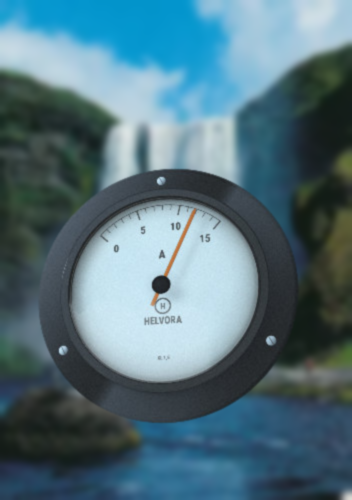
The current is {"value": 12, "unit": "A"}
